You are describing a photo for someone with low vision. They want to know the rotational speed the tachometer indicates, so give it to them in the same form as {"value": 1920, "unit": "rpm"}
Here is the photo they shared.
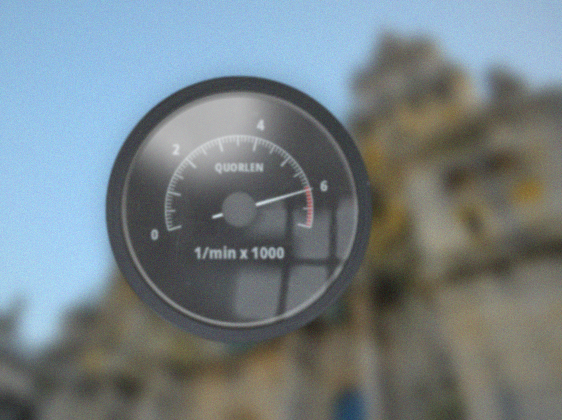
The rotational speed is {"value": 6000, "unit": "rpm"}
